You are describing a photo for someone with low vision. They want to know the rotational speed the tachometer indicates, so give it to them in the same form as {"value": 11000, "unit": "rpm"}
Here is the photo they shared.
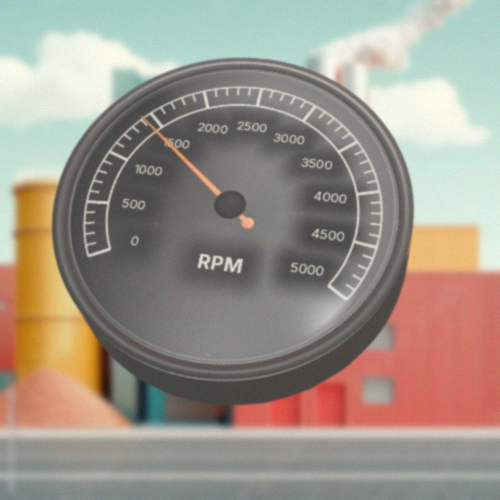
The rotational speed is {"value": 1400, "unit": "rpm"}
